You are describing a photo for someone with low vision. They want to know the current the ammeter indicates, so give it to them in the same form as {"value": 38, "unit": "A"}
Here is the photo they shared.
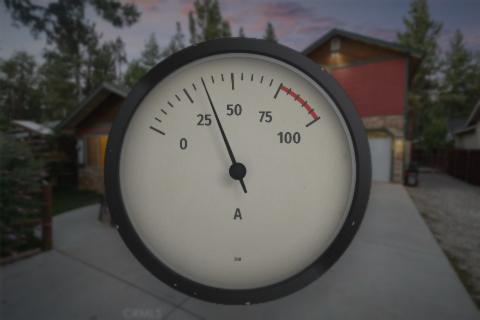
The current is {"value": 35, "unit": "A"}
